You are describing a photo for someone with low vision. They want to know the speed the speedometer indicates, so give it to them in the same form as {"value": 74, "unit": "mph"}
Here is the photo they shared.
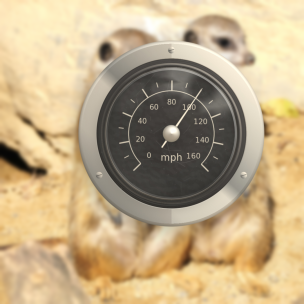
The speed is {"value": 100, "unit": "mph"}
